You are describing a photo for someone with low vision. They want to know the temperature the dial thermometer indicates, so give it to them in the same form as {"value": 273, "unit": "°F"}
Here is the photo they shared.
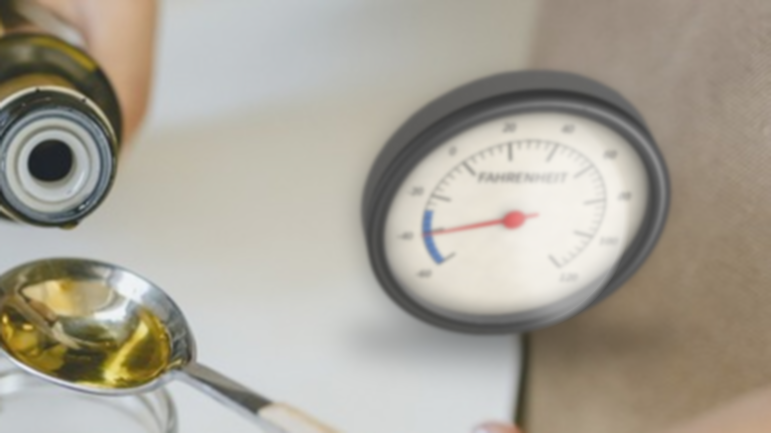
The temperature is {"value": -40, "unit": "°F"}
